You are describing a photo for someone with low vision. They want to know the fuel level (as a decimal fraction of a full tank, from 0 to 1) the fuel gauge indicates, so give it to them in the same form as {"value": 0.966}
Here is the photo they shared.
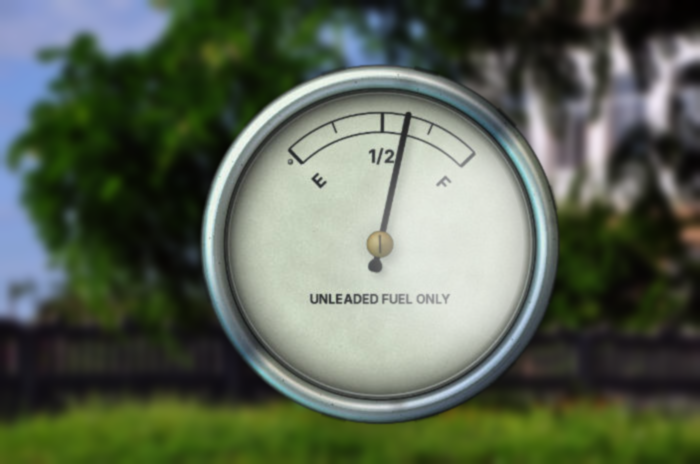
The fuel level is {"value": 0.625}
